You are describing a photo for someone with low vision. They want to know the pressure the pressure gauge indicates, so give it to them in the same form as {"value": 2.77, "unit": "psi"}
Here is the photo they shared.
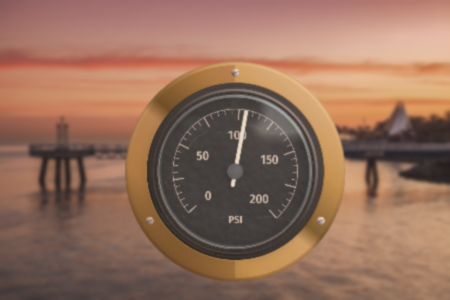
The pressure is {"value": 105, "unit": "psi"}
